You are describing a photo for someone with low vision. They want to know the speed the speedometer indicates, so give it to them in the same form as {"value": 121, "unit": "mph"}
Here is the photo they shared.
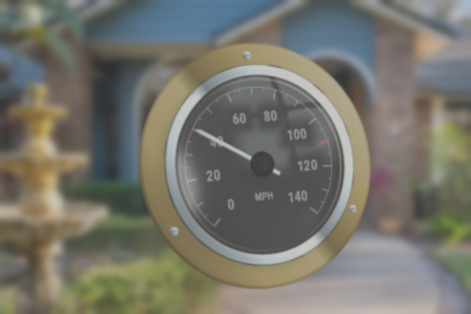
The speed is {"value": 40, "unit": "mph"}
